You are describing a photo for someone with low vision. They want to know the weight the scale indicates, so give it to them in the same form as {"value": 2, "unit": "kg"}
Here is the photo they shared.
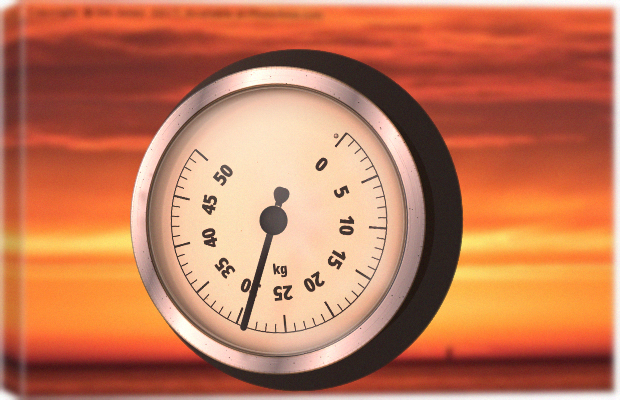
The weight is {"value": 29, "unit": "kg"}
